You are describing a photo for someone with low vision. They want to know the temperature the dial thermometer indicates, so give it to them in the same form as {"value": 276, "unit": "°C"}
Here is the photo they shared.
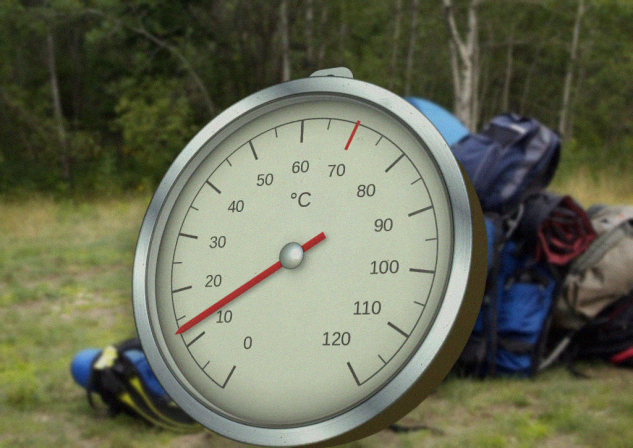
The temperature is {"value": 12.5, "unit": "°C"}
